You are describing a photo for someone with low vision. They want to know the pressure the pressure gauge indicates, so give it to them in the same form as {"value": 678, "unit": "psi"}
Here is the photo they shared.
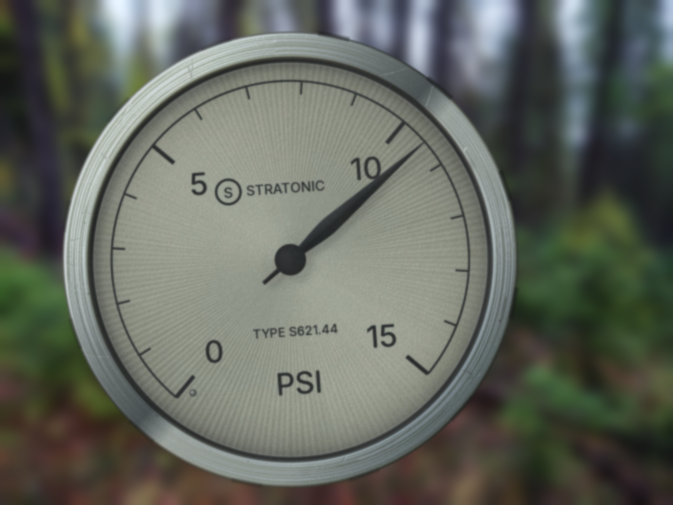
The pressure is {"value": 10.5, "unit": "psi"}
